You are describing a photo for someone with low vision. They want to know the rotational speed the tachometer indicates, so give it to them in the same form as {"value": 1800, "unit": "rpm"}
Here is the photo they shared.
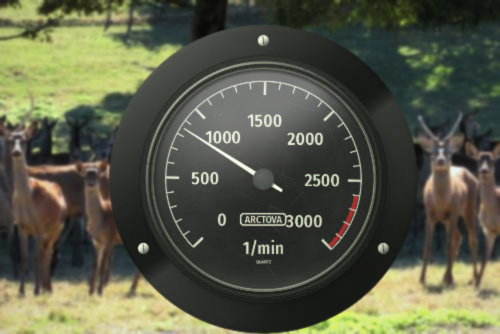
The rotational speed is {"value": 850, "unit": "rpm"}
